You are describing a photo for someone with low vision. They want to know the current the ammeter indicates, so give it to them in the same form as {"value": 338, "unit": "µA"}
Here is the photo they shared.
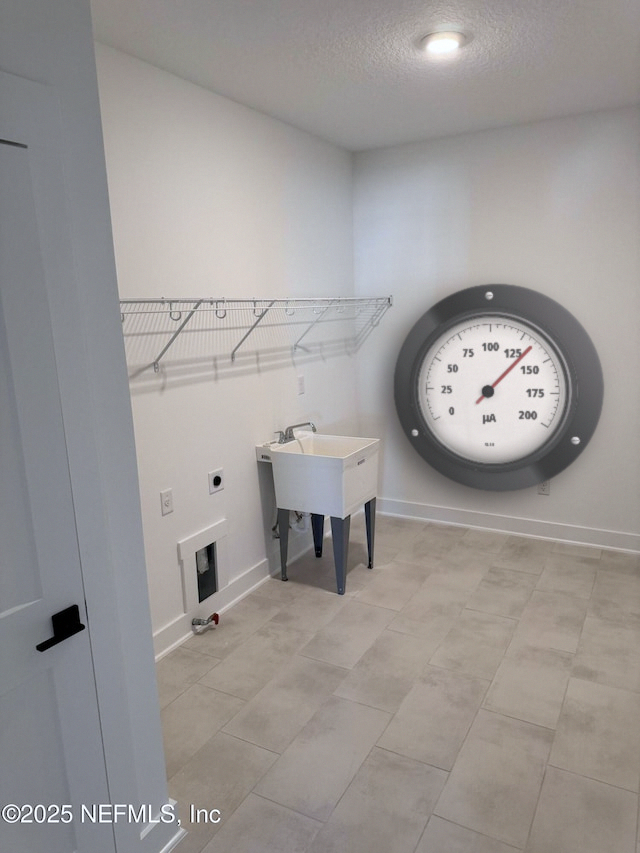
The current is {"value": 135, "unit": "µA"}
